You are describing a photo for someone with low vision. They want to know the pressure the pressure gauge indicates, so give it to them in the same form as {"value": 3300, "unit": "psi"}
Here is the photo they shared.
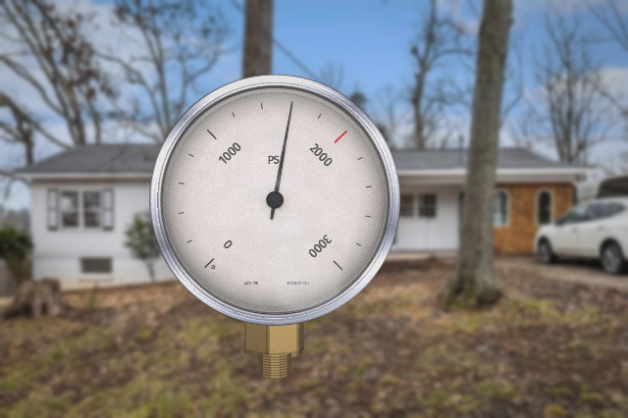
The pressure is {"value": 1600, "unit": "psi"}
